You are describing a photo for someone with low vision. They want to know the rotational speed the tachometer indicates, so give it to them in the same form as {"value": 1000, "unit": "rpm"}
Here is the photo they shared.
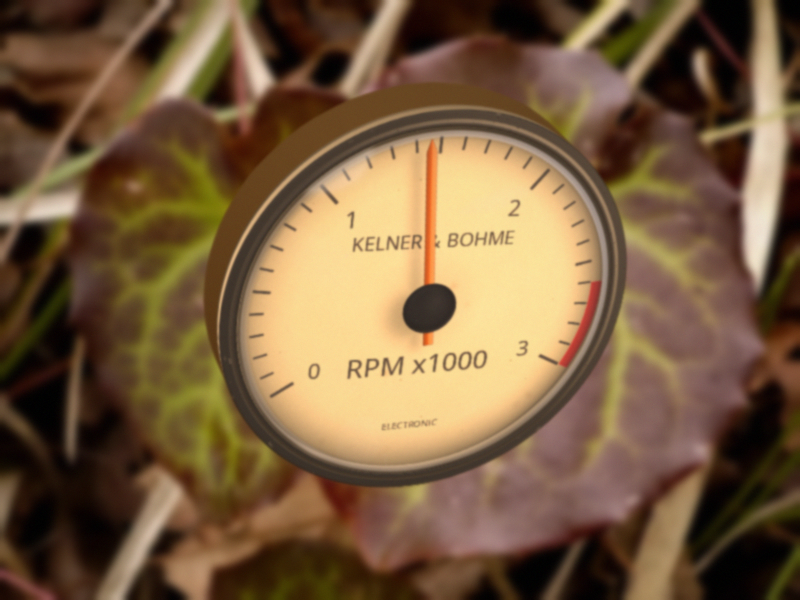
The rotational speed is {"value": 1450, "unit": "rpm"}
